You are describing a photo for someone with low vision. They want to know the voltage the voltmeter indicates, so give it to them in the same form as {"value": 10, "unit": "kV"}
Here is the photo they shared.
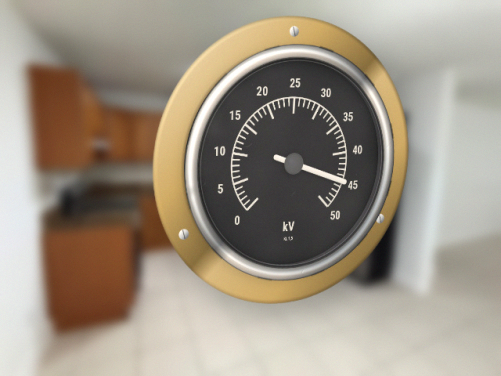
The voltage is {"value": 45, "unit": "kV"}
